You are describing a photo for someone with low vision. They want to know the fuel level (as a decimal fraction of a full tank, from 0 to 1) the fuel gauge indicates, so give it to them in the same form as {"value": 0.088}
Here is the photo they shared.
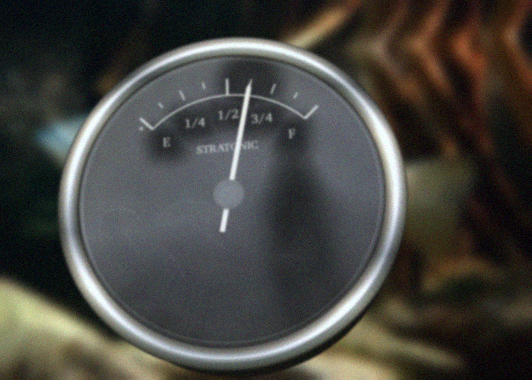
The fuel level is {"value": 0.625}
